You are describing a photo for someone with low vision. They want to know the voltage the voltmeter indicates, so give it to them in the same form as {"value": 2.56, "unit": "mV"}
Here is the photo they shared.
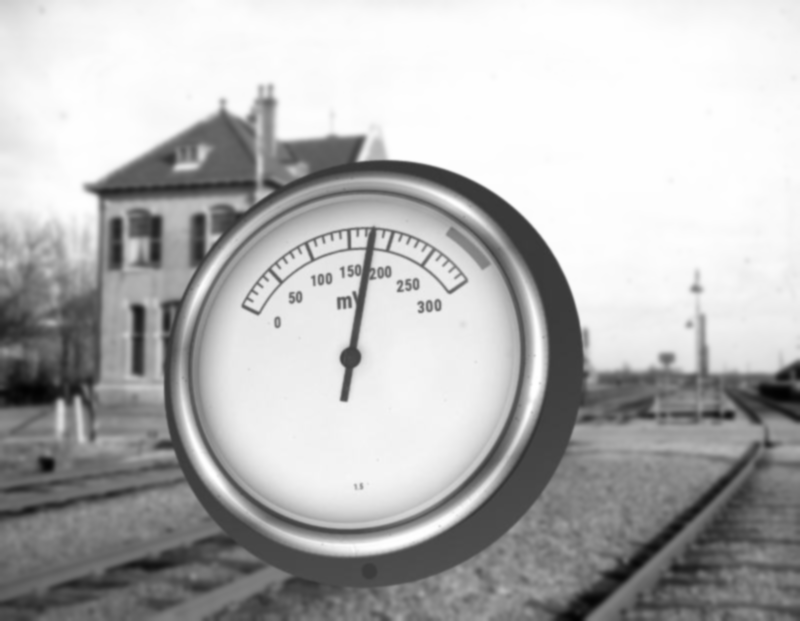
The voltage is {"value": 180, "unit": "mV"}
